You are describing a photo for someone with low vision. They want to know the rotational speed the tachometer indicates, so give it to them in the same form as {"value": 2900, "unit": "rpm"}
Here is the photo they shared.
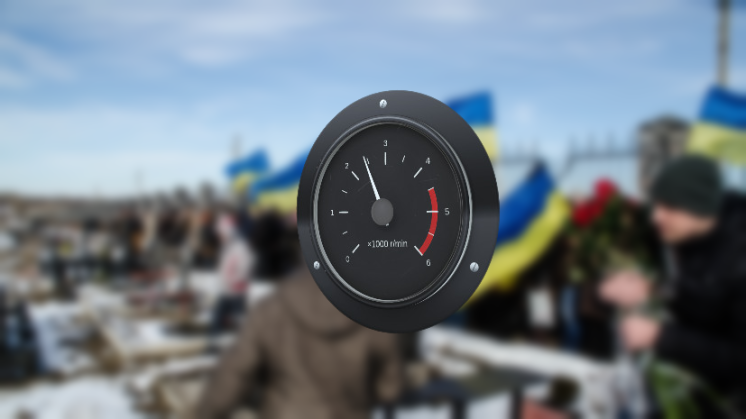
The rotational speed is {"value": 2500, "unit": "rpm"}
